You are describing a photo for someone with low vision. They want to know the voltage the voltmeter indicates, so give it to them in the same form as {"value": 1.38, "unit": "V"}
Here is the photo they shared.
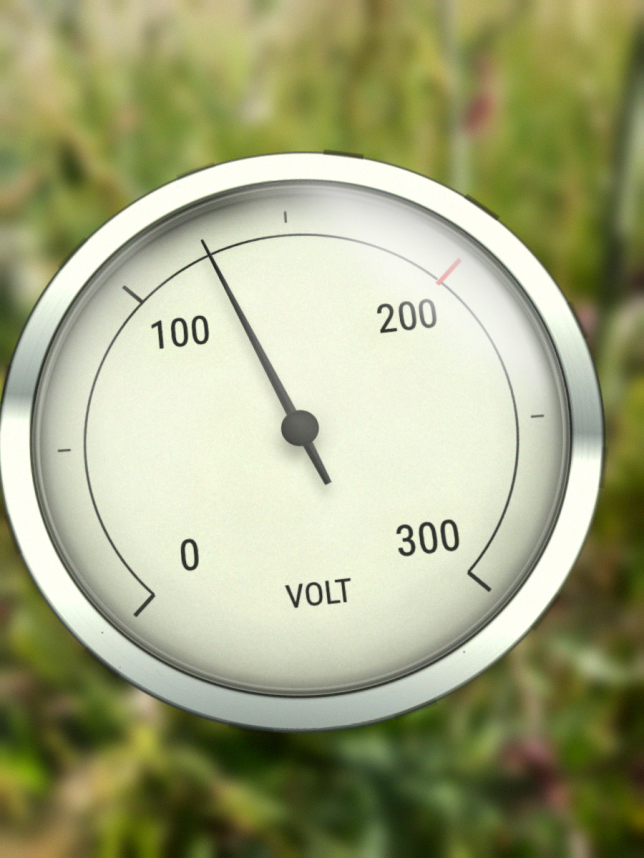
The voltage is {"value": 125, "unit": "V"}
